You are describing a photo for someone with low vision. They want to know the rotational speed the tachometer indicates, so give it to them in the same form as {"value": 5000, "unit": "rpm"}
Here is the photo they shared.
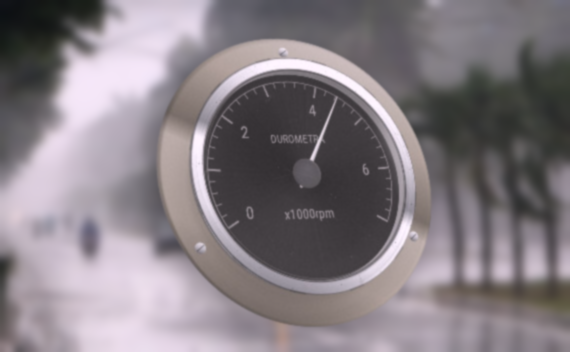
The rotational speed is {"value": 4400, "unit": "rpm"}
